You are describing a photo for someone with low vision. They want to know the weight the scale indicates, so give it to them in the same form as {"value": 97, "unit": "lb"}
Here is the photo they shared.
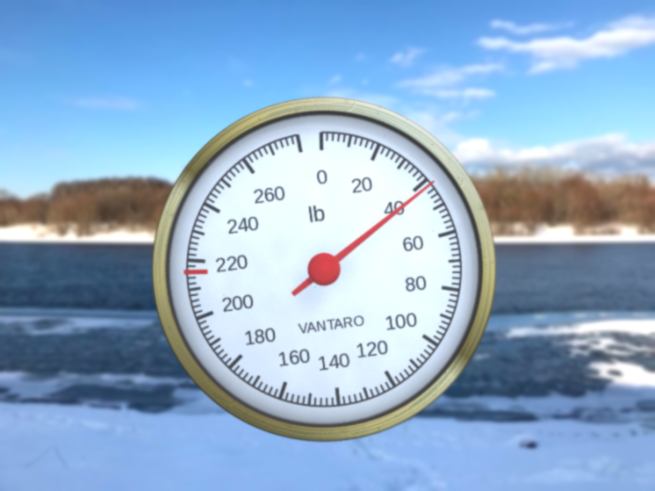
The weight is {"value": 42, "unit": "lb"}
